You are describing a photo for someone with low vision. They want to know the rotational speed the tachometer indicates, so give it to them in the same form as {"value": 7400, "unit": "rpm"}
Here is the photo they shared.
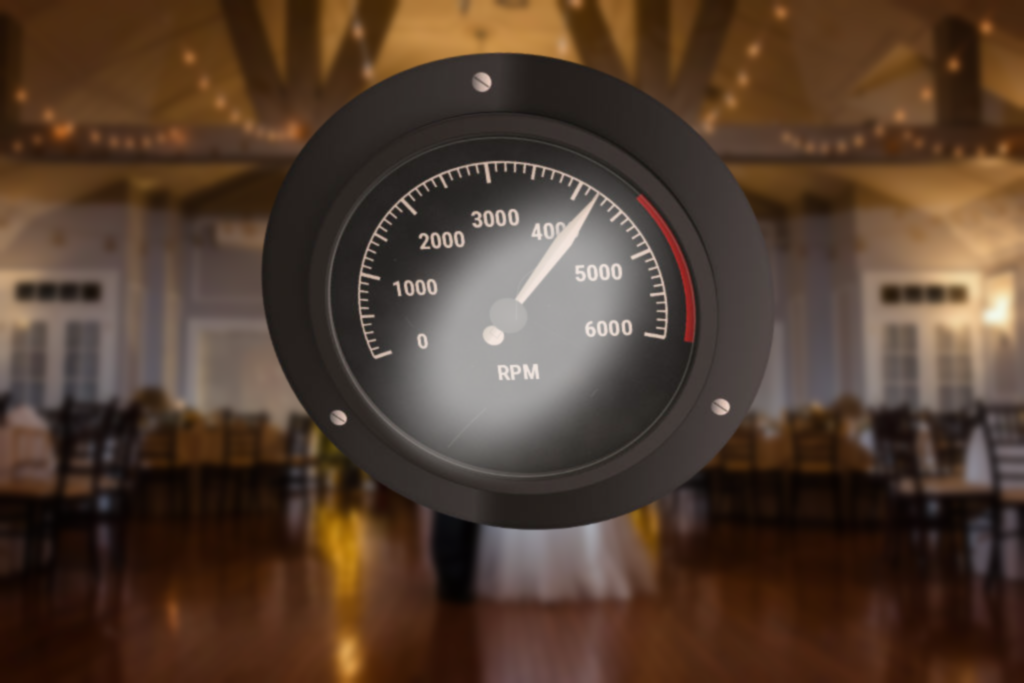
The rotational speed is {"value": 4200, "unit": "rpm"}
